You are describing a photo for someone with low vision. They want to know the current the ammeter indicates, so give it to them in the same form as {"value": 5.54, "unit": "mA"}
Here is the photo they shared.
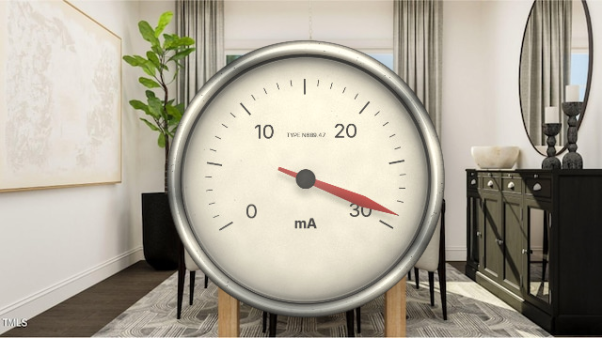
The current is {"value": 29, "unit": "mA"}
